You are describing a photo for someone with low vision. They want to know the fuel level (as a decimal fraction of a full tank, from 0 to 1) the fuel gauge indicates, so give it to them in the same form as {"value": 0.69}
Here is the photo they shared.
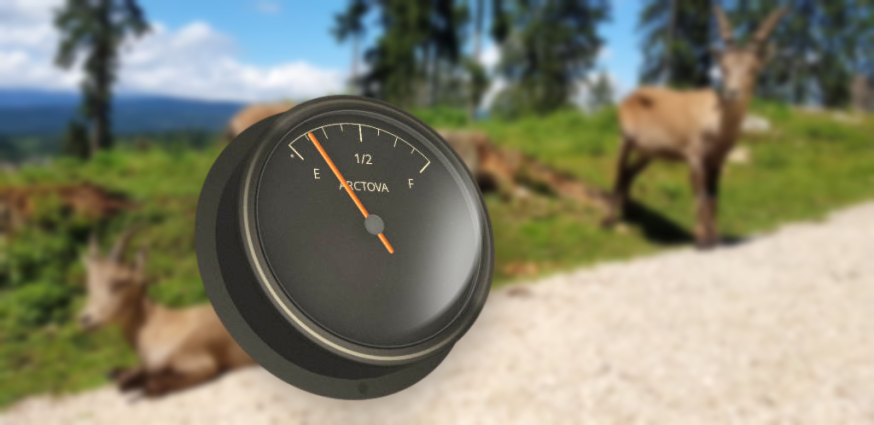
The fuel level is {"value": 0.125}
